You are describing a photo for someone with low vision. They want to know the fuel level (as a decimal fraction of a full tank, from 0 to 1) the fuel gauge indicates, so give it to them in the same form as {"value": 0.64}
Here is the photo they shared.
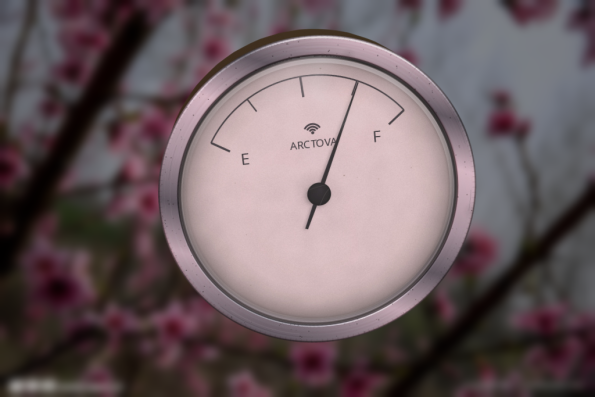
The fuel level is {"value": 0.75}
